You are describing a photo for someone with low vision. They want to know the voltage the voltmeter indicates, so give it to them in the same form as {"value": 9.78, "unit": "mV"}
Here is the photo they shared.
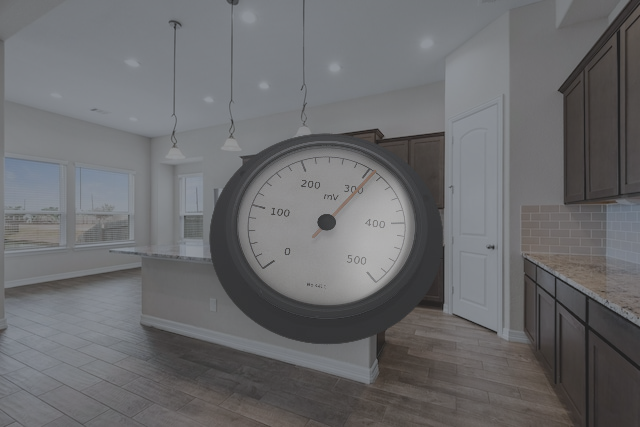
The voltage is {"value": 310, "unit": "mV"}
